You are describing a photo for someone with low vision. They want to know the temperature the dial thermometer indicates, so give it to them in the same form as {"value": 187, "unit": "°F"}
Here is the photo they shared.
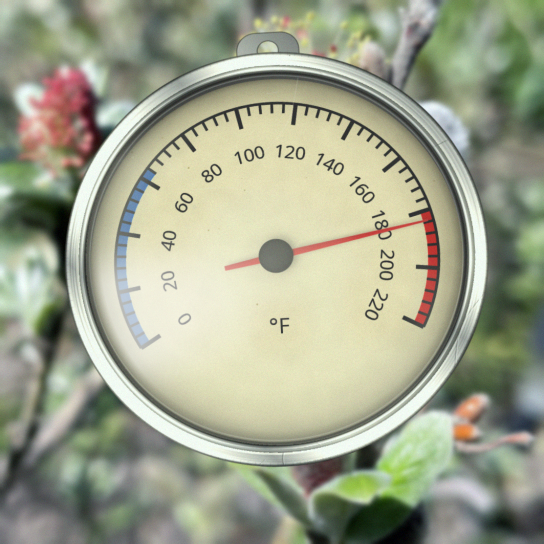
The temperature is {"value": 184, "unit": "°F"}
